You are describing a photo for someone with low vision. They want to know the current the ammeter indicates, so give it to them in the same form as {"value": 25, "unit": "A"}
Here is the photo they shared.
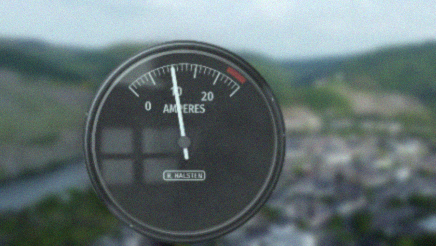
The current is {"value": 10, "unit": "A"}
